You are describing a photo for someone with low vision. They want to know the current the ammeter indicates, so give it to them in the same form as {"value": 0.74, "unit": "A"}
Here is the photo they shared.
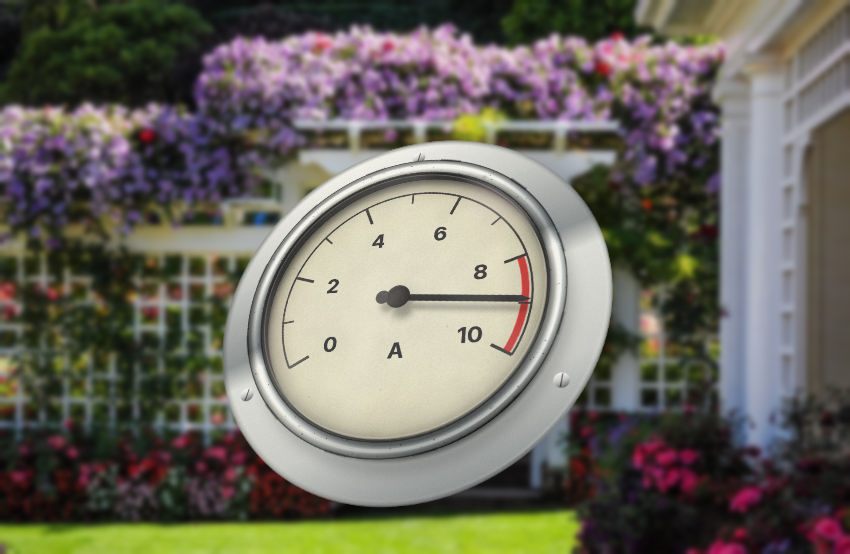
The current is {"value": 9, "unit": "A"}
